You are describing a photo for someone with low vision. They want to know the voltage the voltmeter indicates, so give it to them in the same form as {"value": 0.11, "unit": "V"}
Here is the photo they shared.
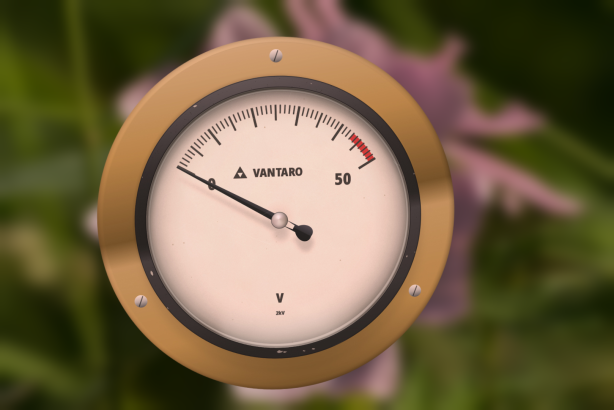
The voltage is {"value": 0, "unit": "V"}
